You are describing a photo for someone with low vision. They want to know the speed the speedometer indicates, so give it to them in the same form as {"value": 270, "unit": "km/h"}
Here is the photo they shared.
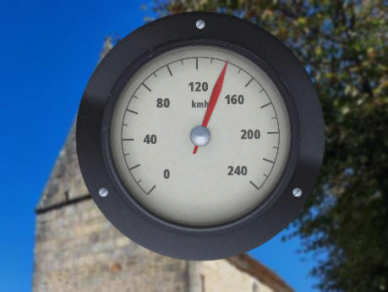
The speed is {"value": 140, "unit": "km/h"}
